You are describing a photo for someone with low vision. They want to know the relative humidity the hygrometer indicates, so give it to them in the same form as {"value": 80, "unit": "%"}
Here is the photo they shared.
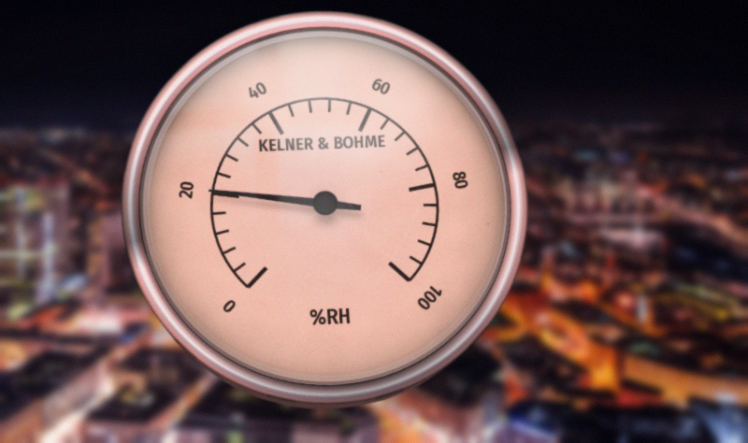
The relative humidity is {"value": 20, "unit": "%"}
